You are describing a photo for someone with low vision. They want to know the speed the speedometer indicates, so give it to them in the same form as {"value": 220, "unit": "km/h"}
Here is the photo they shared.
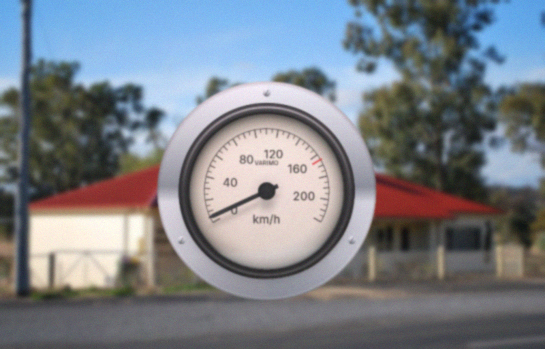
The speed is {"value": 5, "unit": "km/h"}
